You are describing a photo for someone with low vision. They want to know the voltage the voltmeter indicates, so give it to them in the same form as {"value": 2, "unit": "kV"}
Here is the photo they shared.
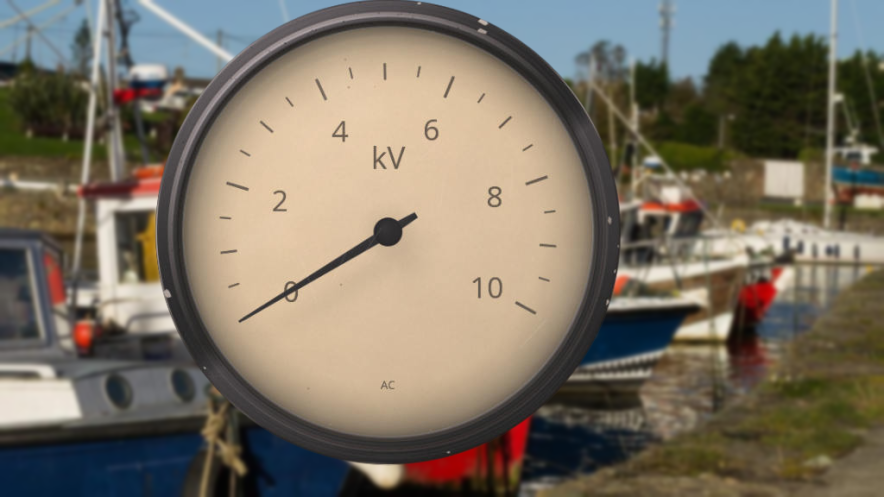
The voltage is {"value": 0, "unit": "kV"}
